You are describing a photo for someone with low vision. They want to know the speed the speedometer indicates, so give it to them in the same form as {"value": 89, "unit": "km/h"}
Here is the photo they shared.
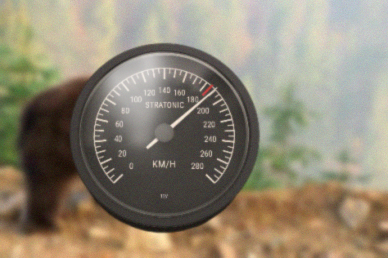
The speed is {"value": 190, "unit": "km/h"}
